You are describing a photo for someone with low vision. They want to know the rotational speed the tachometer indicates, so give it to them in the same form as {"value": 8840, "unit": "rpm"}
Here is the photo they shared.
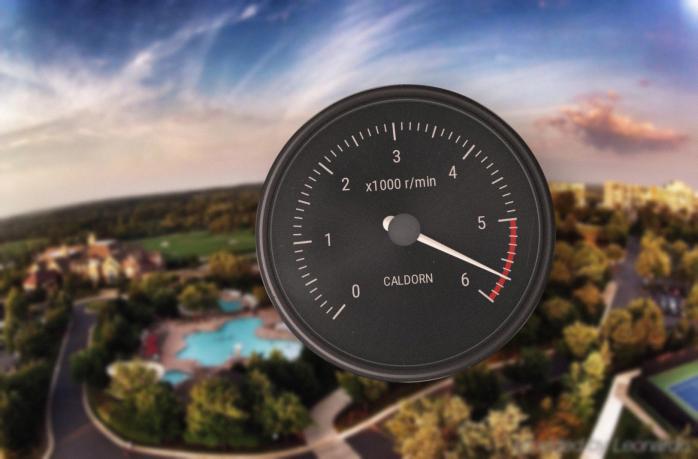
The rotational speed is {"value": 5700, "unit": "rpm"}
